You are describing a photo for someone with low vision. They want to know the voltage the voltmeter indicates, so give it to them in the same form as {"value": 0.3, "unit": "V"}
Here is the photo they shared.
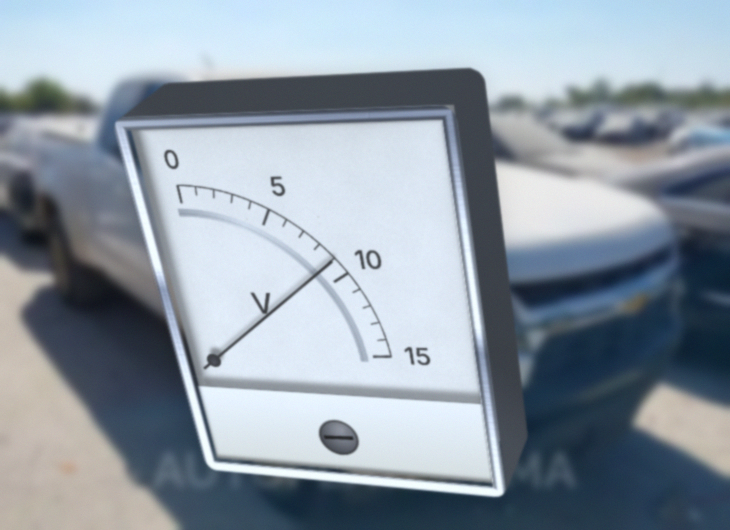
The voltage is {"value": 9, "unit": "V"}
